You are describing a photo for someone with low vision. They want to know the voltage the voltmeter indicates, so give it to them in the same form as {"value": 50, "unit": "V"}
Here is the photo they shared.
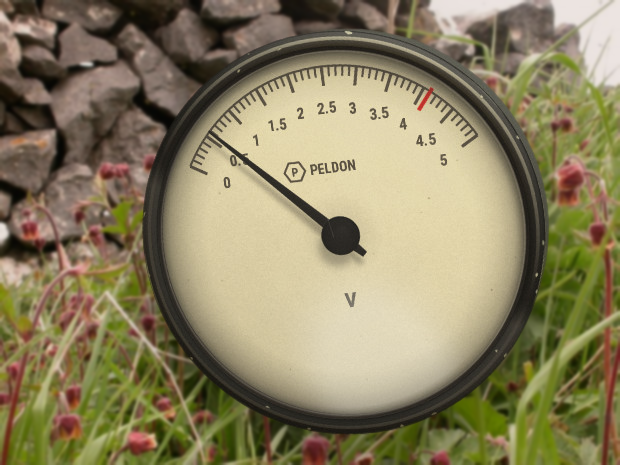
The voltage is {"value": 0.6, "unit": "V"}
